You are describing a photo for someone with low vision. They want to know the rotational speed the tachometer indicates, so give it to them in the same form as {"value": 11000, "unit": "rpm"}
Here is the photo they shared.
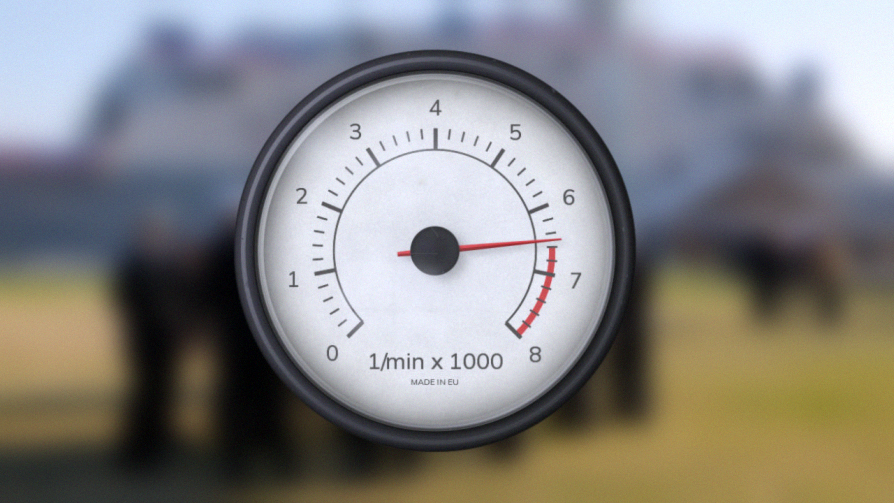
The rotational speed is {"value": 6500, "unit": "rpm"}
